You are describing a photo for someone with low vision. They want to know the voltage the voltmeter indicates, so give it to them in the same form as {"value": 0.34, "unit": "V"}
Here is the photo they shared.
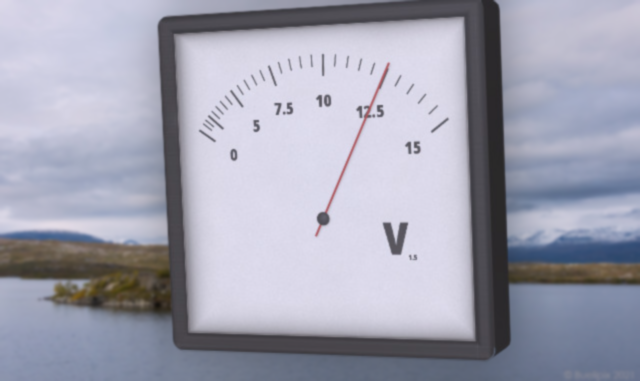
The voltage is {"value": 12.5, "unit": "V"}
